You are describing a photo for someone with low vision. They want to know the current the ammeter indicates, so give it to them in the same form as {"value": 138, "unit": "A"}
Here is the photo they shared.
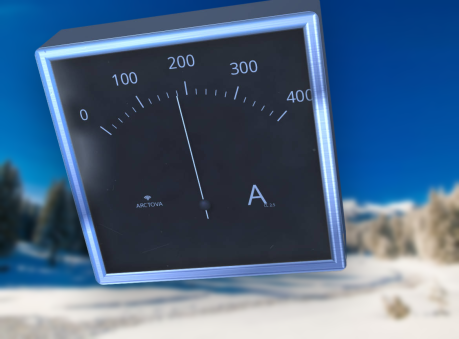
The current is {"value": 180, "unit": "A"}
